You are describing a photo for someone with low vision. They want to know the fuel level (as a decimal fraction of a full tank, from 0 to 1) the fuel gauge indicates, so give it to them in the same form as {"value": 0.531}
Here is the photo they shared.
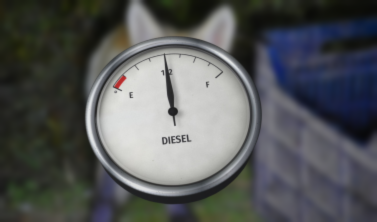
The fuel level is {"value": 0.5}
